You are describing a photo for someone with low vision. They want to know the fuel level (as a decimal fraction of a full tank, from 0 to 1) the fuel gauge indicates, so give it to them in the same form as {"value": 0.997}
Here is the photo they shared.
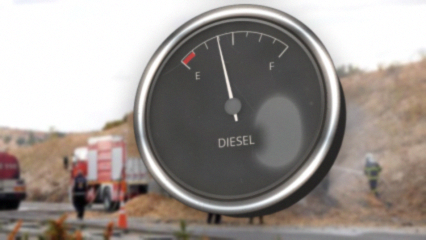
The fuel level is {"value": 0.375}
